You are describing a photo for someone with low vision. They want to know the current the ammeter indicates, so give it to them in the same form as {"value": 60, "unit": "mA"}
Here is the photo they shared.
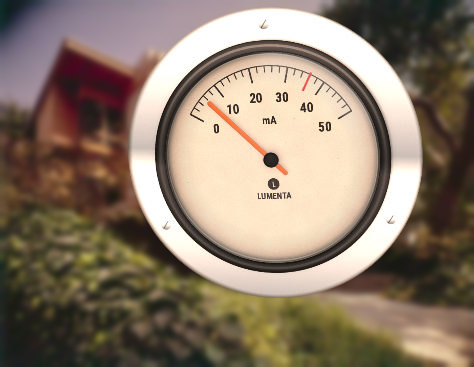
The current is {"value": 6, "unit": "mA"}
